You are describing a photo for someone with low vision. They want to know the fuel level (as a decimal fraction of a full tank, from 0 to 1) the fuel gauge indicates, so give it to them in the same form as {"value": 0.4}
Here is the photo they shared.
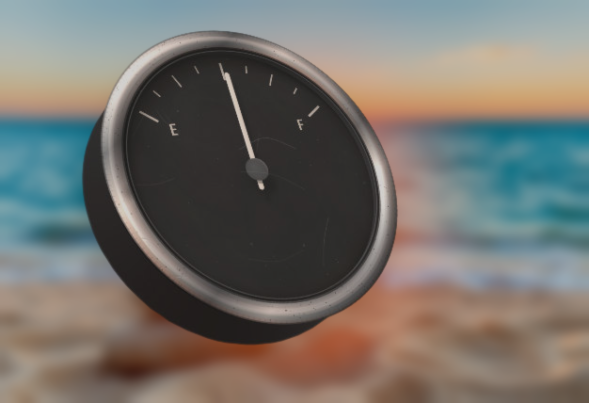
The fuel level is {"value": 0.5}
